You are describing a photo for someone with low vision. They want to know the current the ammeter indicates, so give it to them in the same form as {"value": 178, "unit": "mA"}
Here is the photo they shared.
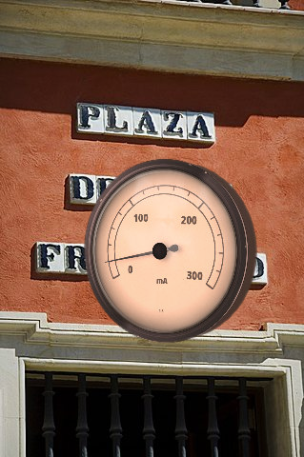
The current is {"value": 20, "unit": "mA"}
